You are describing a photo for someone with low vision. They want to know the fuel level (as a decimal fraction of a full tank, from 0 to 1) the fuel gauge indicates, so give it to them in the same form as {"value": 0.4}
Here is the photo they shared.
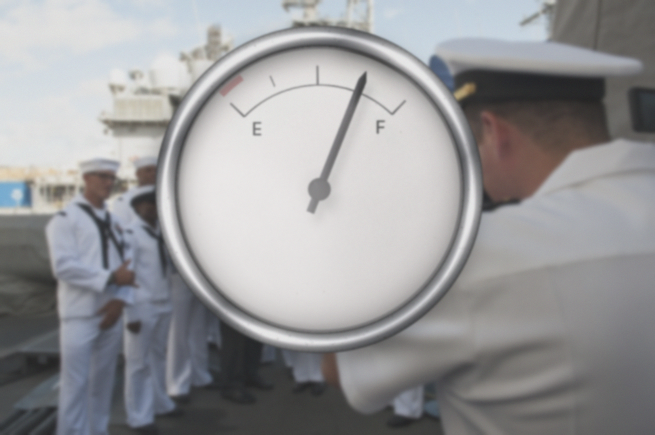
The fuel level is {"value": 0.75}
